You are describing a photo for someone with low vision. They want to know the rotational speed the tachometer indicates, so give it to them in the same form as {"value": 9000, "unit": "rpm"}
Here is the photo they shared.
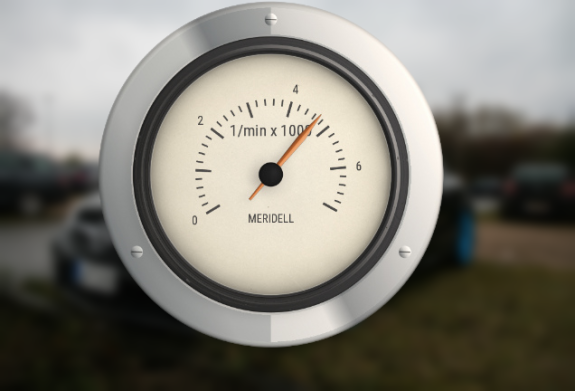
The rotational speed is {"value": 4700, "unit": "rpm"}
